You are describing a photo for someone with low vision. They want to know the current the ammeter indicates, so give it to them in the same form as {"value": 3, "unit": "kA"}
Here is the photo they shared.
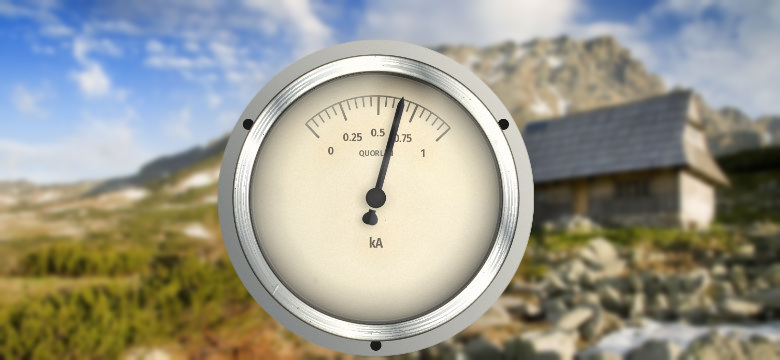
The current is {"value": 0.65, "unit": "kA"}
